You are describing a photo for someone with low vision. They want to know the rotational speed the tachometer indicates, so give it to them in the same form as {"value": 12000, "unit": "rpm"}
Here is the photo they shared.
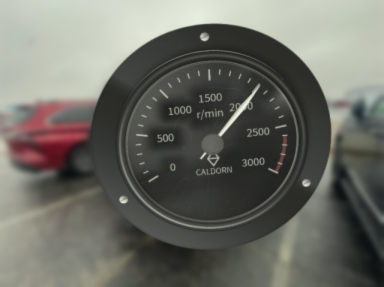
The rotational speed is {"value": 2000, "unit": "rpm"}
